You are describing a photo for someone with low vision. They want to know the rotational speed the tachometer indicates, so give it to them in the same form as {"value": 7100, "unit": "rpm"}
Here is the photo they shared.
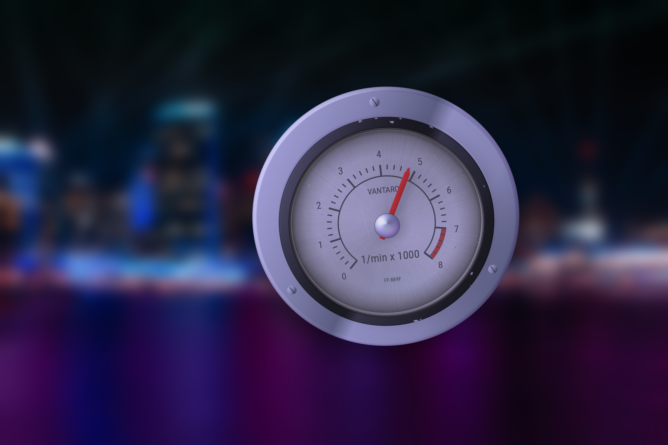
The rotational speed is {"value": 4800, "unit": "rpm"}
